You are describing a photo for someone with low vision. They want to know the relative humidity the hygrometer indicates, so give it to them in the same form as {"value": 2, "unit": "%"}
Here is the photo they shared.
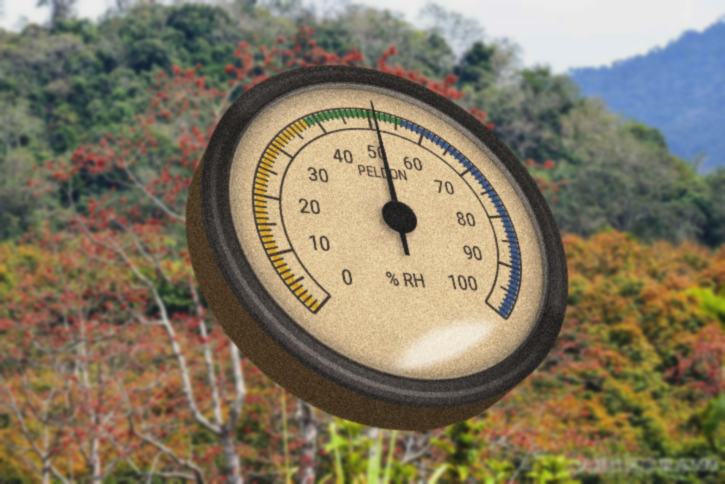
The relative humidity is {"value": 50, "unit": "%"}
